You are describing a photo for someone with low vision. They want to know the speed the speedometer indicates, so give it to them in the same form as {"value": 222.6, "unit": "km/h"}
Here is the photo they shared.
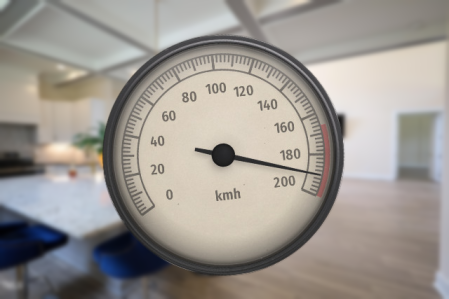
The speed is {"value": 190, "unit": "km/h"}
